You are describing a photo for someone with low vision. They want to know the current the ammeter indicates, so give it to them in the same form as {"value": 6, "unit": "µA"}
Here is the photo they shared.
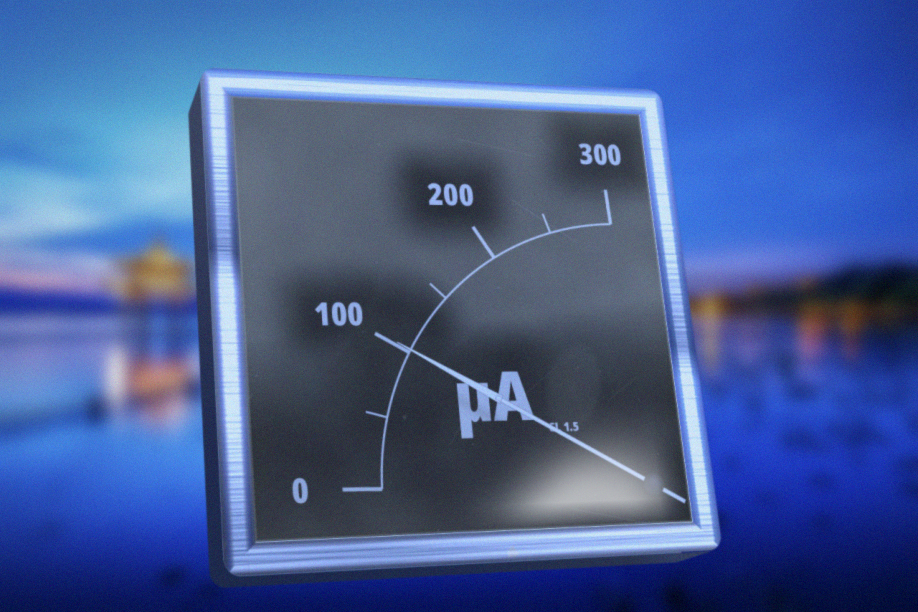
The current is {"value": 100, "unit": "µA"}
